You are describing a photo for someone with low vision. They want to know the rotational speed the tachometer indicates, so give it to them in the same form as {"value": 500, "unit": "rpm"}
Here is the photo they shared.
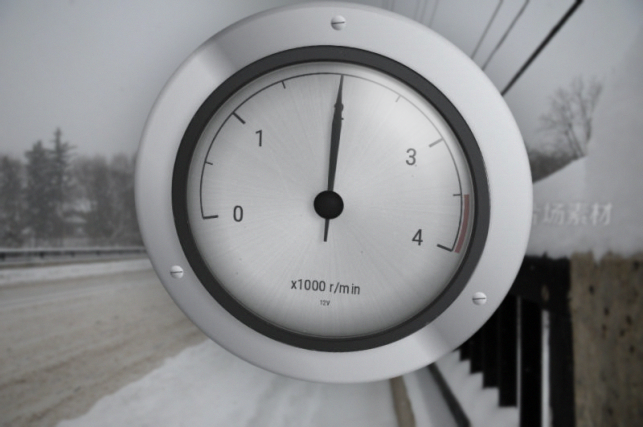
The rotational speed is {"value": 2000, "unit": "rpm"}
